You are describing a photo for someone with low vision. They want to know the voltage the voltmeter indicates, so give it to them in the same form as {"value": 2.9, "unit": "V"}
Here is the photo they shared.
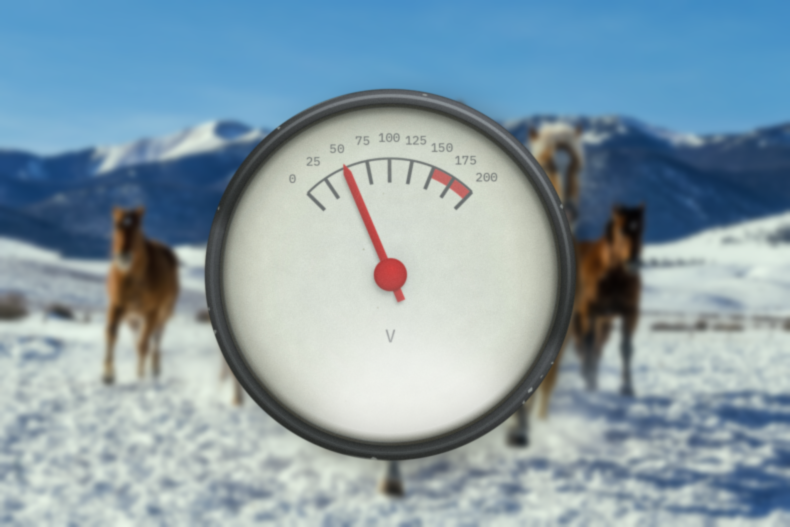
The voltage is {"value": 50, "unit": "V"}
